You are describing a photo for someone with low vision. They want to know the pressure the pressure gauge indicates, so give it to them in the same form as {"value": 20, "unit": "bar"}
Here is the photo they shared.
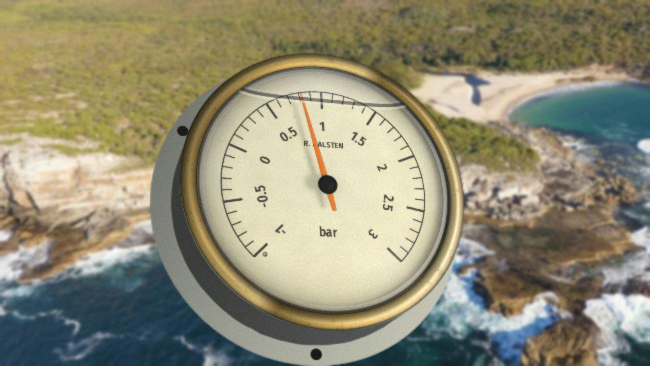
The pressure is {"value": 0.8, "unit": "bar"}
